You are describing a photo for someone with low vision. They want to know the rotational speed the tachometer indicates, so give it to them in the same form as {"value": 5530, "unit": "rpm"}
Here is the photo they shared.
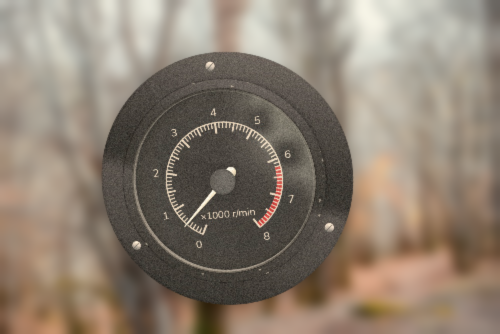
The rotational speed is {"value": 500, "unit": "rpm"}
